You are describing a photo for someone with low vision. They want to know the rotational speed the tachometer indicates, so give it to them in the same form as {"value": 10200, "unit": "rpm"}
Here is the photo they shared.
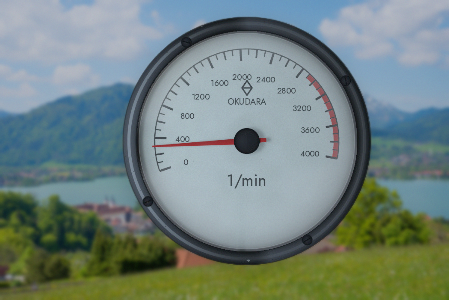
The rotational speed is {"value": 300, "unit": "rpm"}
